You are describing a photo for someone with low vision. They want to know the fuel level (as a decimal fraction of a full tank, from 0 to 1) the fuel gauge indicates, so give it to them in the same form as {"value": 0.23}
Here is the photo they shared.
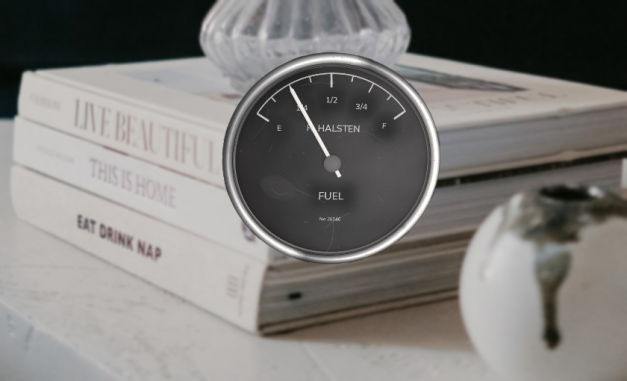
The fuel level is {"value": 0.25}
